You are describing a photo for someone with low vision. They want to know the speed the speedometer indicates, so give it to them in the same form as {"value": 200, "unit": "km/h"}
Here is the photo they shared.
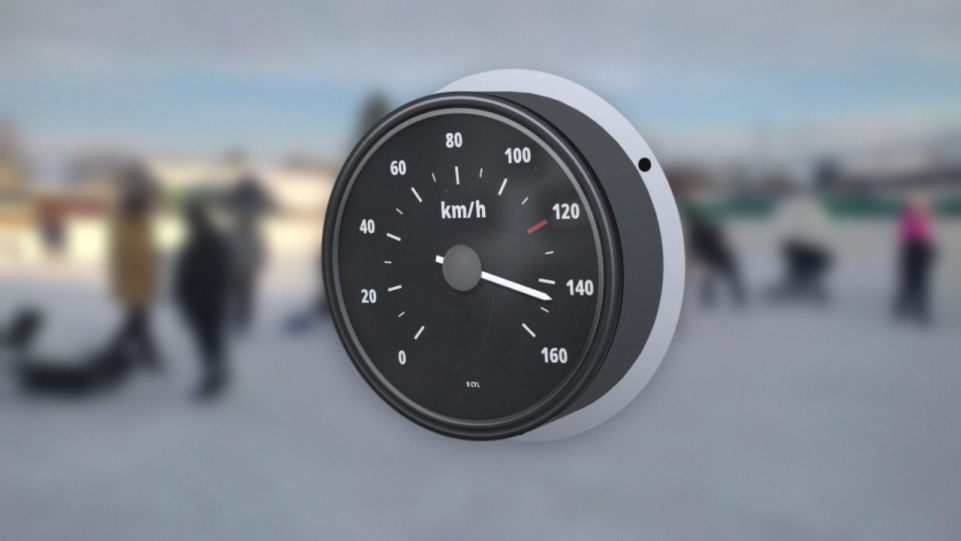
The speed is {"value": 145, "unit": "km/h"}
